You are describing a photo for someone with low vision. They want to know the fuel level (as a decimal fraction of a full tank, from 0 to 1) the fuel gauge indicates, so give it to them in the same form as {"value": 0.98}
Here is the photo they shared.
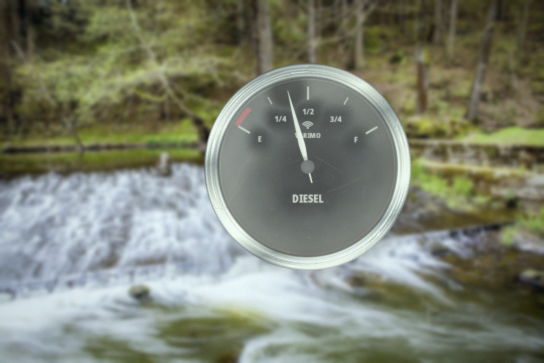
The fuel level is {"value": 0.375}
